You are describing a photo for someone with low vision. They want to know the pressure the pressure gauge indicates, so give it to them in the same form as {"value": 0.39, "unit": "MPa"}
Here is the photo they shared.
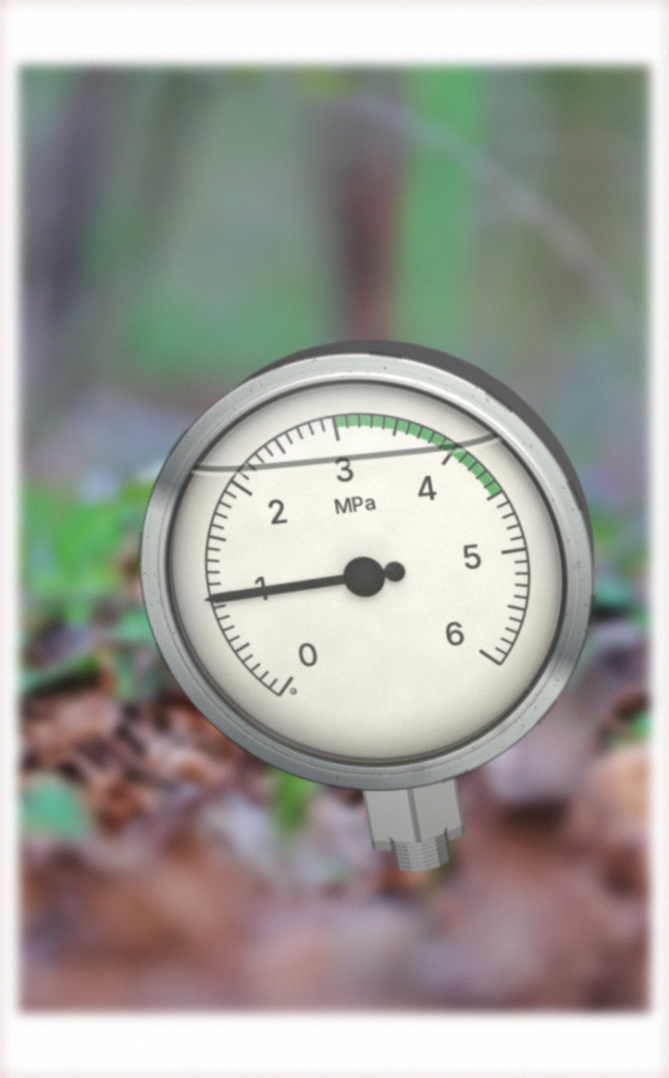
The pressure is {"value": 1, "unit": "MPa"}
